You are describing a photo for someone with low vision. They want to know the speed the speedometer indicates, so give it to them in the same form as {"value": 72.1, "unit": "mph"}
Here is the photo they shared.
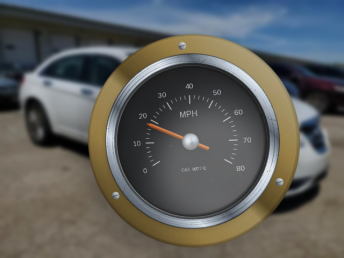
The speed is {"value": 18, "unit": "mph"}
